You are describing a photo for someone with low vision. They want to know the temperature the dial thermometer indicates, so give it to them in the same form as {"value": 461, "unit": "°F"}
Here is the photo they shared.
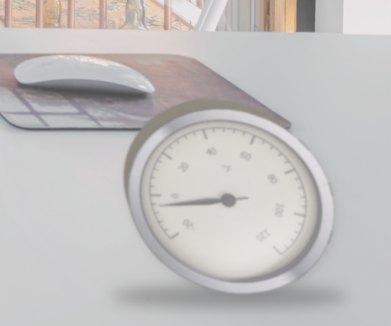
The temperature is {"value": -4, "unit": "°F"}
